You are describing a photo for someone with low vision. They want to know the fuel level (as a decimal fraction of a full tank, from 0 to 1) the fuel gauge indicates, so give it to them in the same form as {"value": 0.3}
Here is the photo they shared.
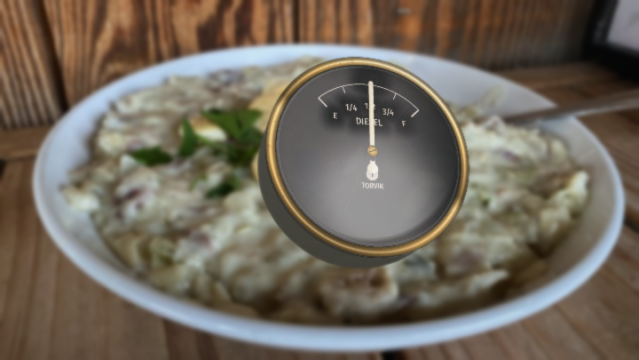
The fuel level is {"value": 0.5}
